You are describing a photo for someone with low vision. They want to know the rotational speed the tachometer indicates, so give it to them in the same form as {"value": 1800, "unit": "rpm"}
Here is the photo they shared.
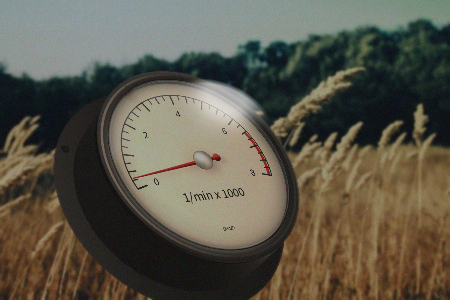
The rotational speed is {"value": 250, "unit": "rpm"}
